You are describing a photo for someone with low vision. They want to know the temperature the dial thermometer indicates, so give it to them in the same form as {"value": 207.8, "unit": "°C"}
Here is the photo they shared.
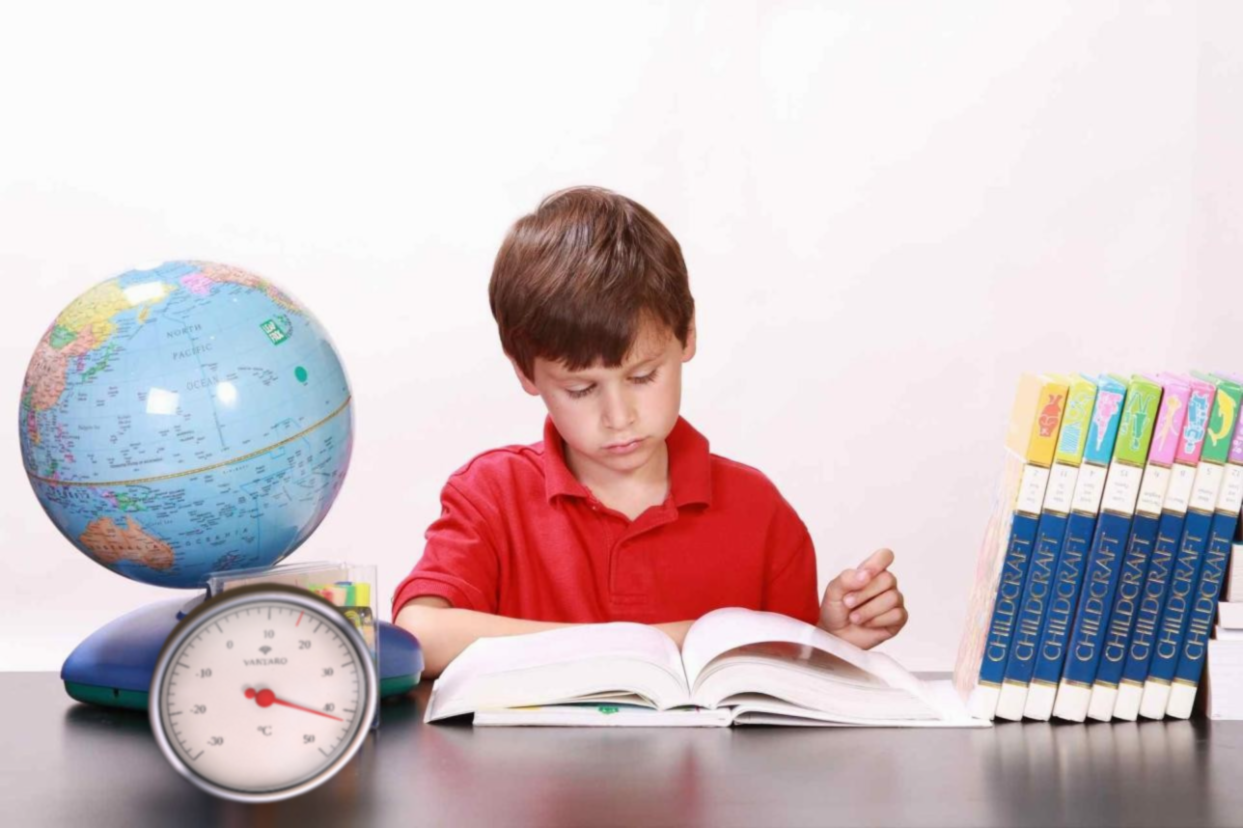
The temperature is {"value": 42, "unit": "°C"}
